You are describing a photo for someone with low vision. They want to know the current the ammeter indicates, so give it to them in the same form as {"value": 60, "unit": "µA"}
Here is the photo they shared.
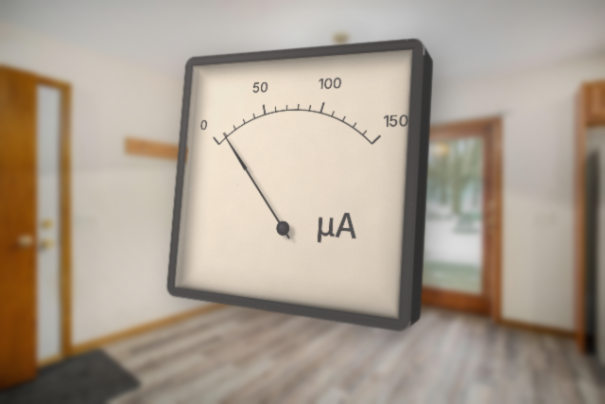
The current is {"value": 10, "unit": "µA"}
